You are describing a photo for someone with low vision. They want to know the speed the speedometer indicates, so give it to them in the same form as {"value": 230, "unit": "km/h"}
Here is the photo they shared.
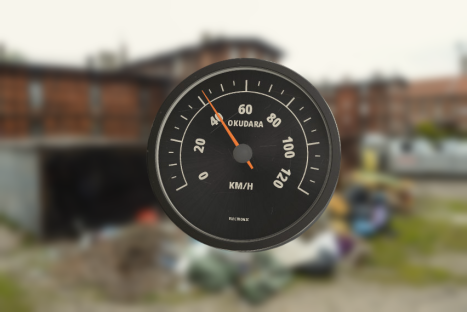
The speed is {"value": 42.5, "unit": "km/h"}
